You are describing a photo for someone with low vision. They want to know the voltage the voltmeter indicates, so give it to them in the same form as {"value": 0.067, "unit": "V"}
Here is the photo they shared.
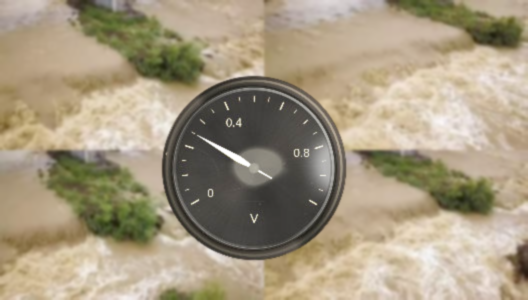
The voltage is {"value": 0.25, "unit": "V"}
